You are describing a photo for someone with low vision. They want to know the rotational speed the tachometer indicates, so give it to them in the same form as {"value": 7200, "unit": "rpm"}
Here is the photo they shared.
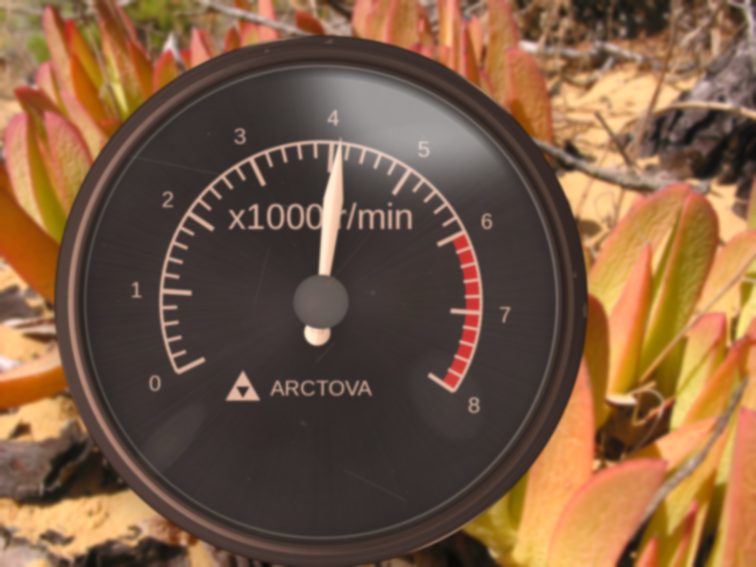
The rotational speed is {"value": 4100, "unit": "rpm"}
